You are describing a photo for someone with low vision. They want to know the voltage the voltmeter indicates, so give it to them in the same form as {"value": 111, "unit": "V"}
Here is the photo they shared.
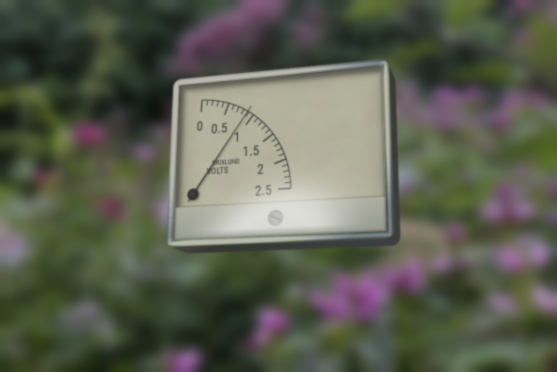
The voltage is {"value": 0.9, "unit": "V"}
